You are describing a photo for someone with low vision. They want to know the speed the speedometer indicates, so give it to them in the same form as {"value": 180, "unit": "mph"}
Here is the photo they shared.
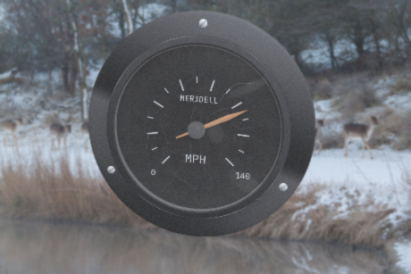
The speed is {"value": 105, "unit": "mph"}
